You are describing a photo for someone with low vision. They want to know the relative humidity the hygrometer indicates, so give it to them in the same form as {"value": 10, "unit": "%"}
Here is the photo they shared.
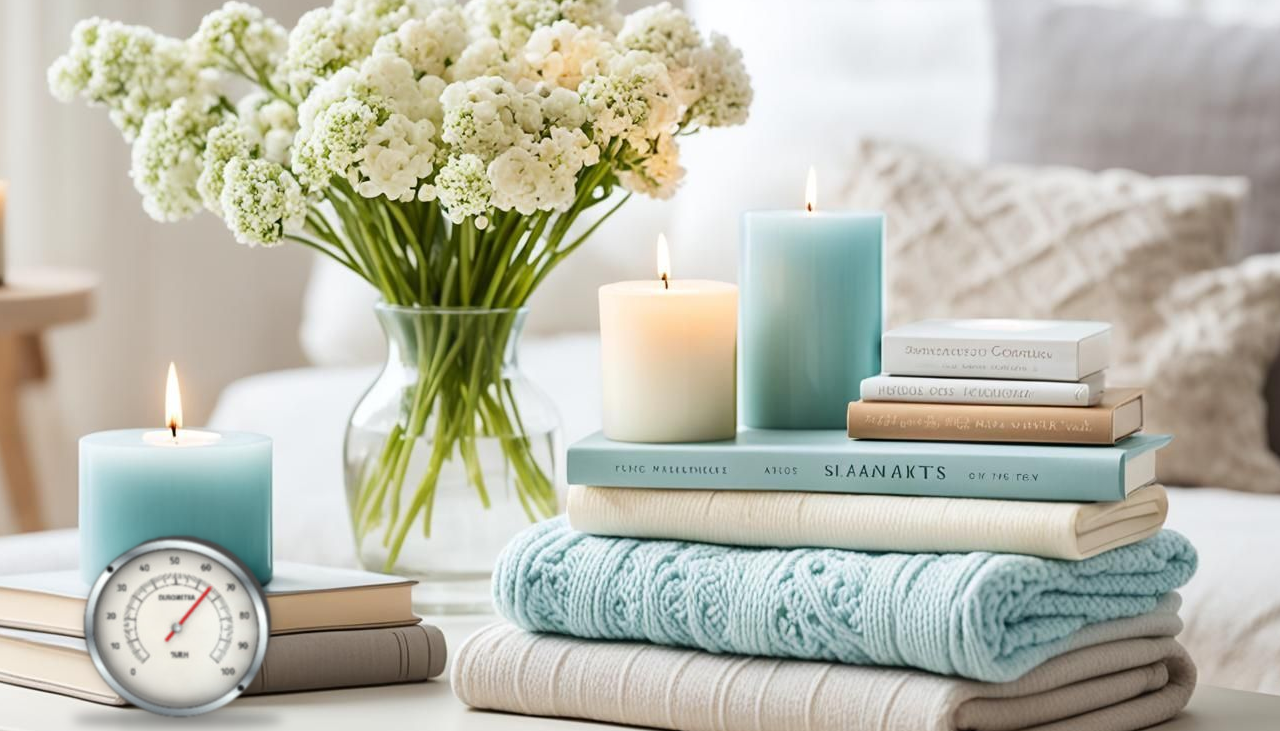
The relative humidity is {"value": 65, "unit": "%"}
